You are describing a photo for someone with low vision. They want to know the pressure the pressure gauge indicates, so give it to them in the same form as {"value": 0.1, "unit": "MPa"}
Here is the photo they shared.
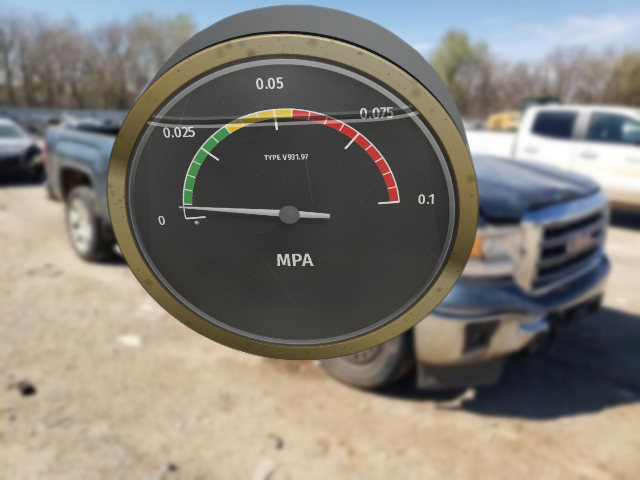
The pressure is {"value": 0.005, "unit": "MPa"}
